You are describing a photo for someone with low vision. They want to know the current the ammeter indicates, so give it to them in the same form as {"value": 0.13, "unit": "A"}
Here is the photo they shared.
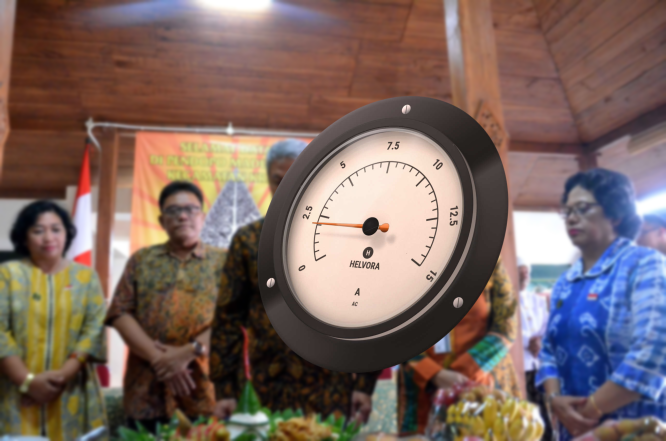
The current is {"value": 2, "unit": "A"}
